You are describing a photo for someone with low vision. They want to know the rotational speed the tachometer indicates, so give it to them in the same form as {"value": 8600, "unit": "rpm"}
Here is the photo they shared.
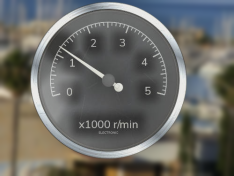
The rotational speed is {"value": 1200, "unit": "rpm"}
